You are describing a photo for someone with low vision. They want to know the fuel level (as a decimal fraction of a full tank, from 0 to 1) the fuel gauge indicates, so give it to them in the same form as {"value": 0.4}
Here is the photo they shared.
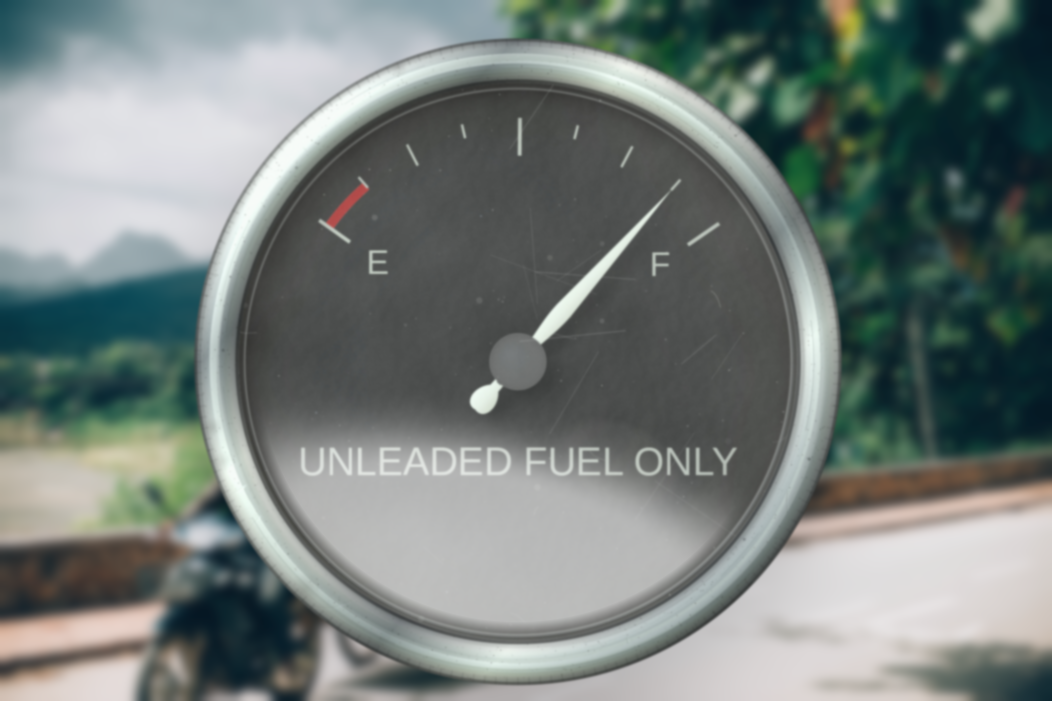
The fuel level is {"value": 0.875}
